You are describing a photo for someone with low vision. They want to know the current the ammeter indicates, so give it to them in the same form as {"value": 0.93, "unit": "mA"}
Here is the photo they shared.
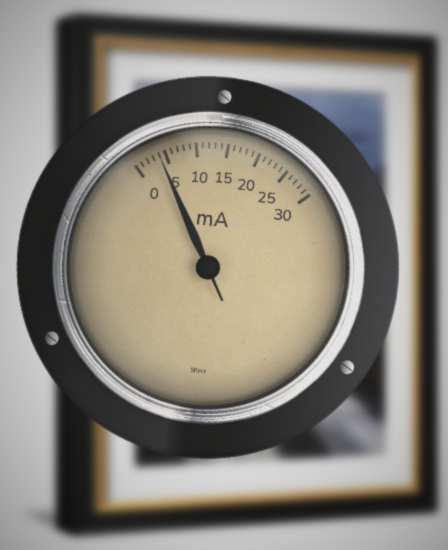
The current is {"value": 4, "unit": "mA"}
